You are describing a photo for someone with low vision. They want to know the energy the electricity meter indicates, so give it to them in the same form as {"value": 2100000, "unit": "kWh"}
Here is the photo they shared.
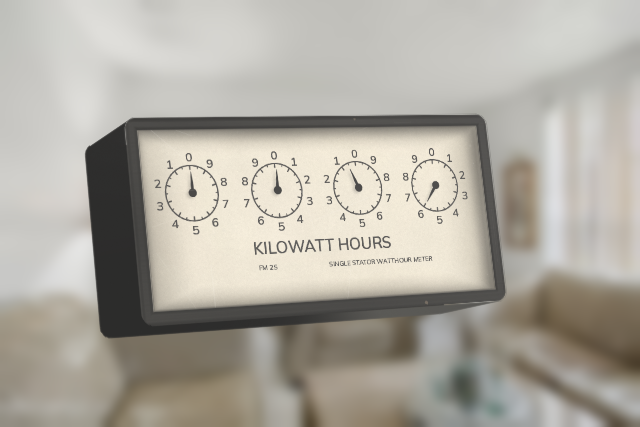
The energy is {"value": 6, "unit": "kWh"}
